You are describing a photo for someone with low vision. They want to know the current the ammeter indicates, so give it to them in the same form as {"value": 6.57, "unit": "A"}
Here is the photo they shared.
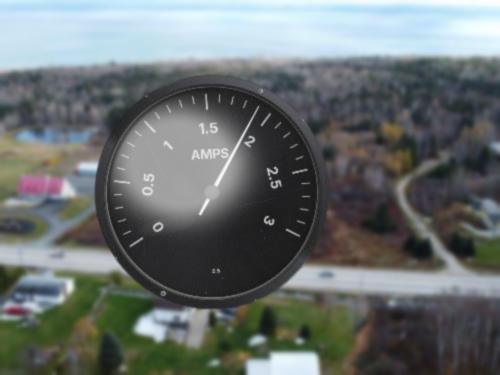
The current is {"value": 1.9, "unit": "A"}
